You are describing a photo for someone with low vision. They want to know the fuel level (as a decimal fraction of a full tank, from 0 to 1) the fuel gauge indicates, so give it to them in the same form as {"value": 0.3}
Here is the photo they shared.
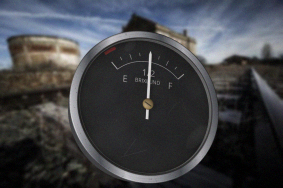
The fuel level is {"value": 0.5}
